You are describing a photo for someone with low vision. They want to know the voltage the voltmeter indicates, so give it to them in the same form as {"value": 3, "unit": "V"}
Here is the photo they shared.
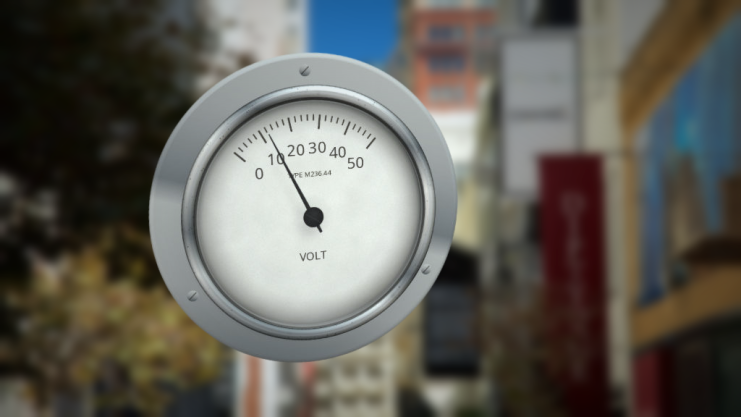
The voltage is {"value": 12, "unit": "V"}
